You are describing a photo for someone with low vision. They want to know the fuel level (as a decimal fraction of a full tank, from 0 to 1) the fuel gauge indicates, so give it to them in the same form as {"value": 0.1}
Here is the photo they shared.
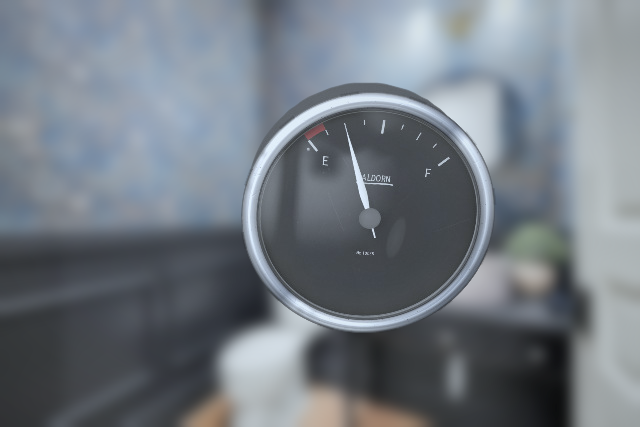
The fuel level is {"value": 0.25}
